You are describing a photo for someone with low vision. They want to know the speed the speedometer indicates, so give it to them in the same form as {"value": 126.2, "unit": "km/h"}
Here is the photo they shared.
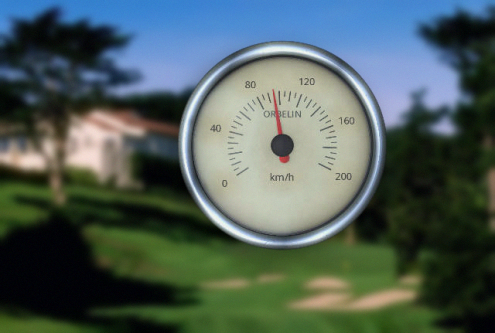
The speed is {"value": 95, "unit": "km/h"}
